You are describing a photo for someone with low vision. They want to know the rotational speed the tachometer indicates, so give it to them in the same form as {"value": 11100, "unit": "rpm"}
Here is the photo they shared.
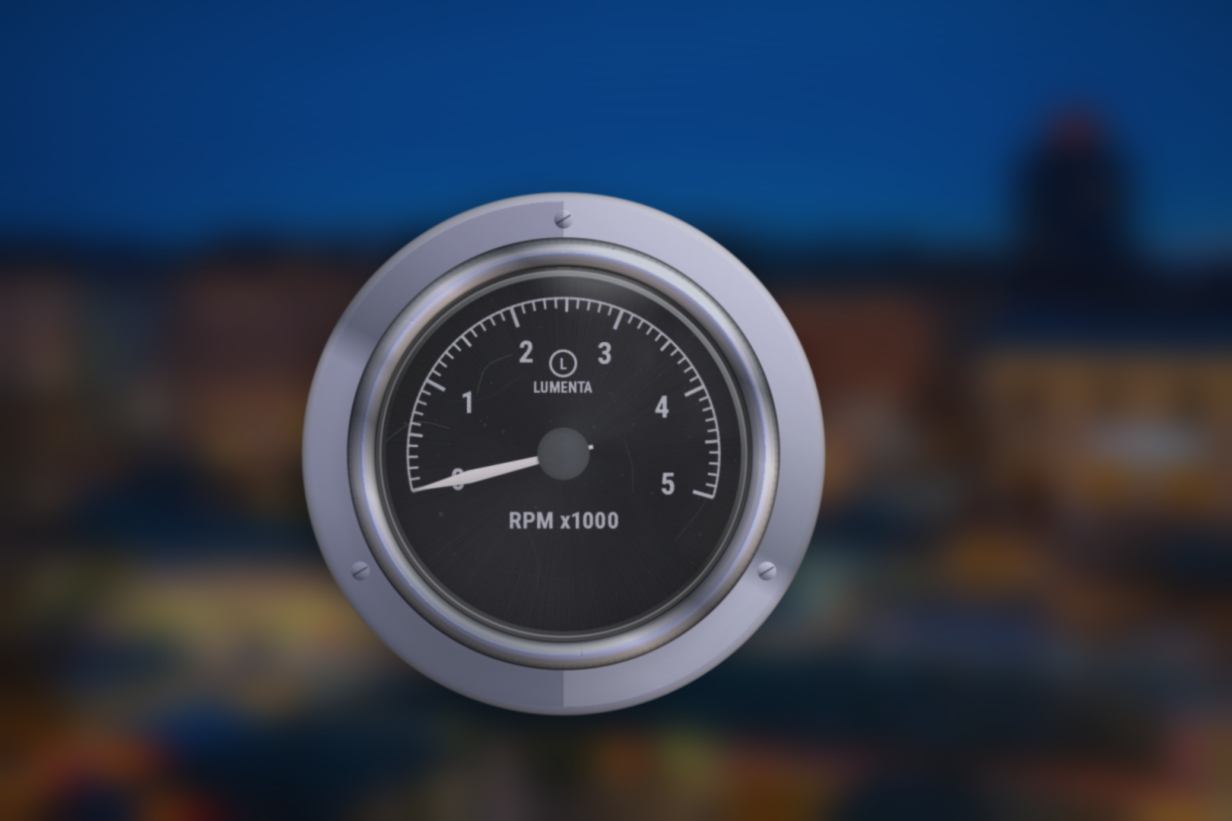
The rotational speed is {"value": 0, "unit": "rpm"}
